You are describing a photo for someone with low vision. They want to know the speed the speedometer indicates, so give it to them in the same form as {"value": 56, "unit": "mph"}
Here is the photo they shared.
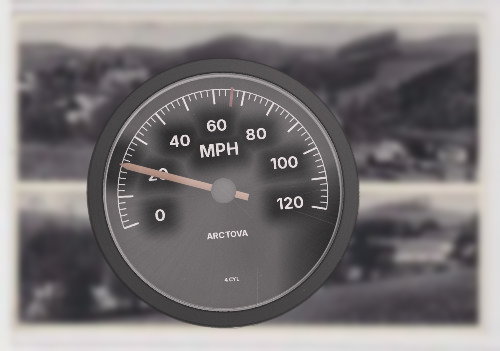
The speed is {"value": 20, "unit": "mph"}
